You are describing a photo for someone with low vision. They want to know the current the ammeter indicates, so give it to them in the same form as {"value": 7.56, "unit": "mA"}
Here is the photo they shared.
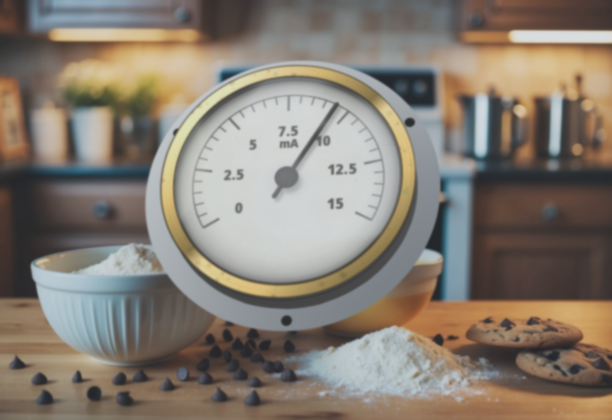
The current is {"value": 9.5, "unit": "mA"}
